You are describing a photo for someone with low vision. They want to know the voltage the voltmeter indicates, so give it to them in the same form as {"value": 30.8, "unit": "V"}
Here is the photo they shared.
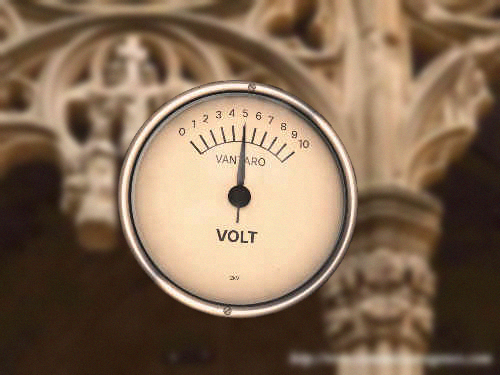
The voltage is {"value": 5, "unit": "V"}
